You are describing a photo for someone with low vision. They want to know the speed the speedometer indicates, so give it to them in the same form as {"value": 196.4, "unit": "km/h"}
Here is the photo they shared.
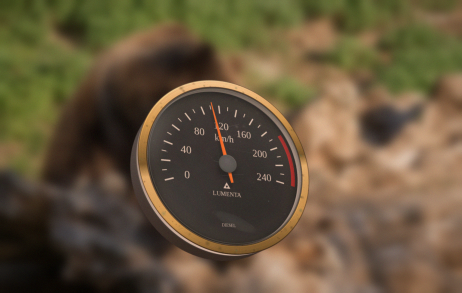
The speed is {"value": 110, "unit": "km/h"}
